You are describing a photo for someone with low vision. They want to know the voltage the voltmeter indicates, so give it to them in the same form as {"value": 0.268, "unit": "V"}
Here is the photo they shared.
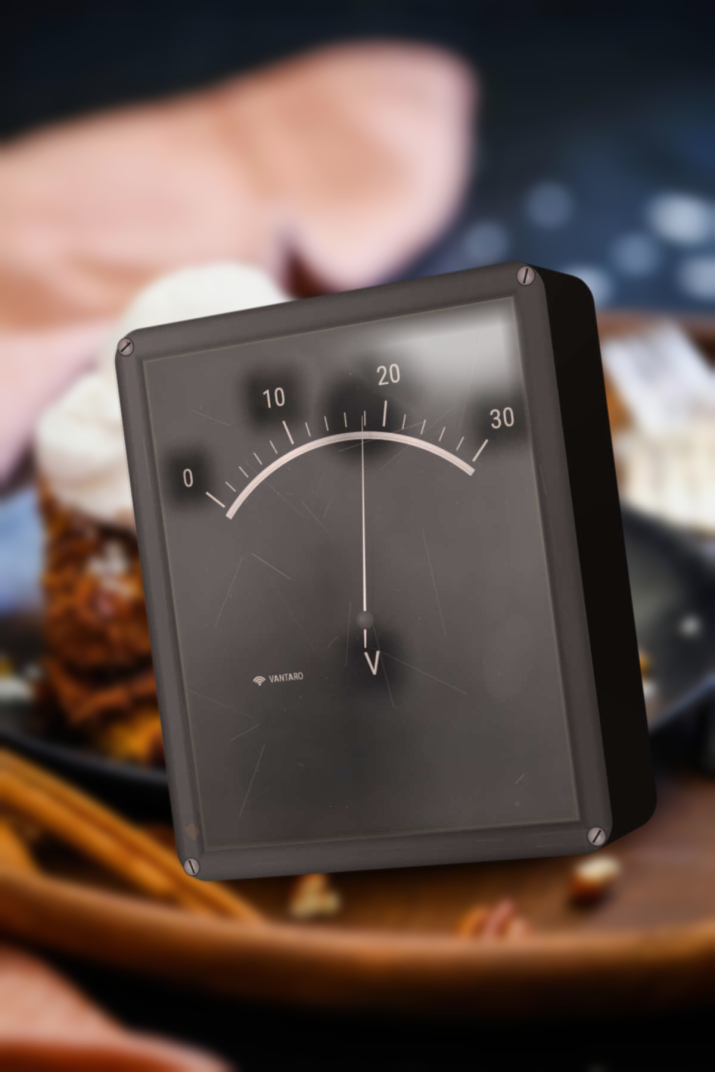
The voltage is {"value": 18, "unit": "V"}
